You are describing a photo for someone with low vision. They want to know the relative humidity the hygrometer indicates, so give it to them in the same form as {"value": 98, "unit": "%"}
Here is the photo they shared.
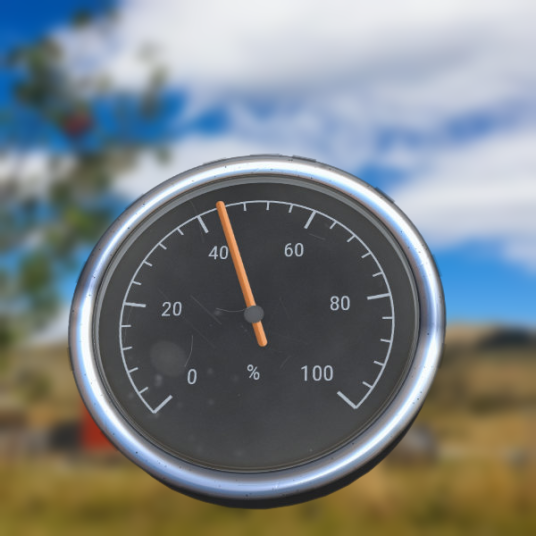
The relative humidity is {"value": 44, "unit": "%"}
